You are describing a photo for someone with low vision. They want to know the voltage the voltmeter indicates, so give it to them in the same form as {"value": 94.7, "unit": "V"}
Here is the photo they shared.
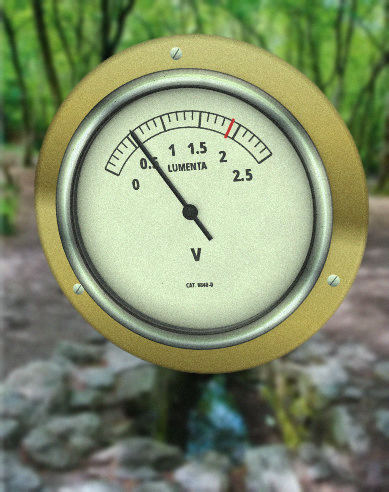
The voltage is {"value": 0.6, "unit": "V"}
